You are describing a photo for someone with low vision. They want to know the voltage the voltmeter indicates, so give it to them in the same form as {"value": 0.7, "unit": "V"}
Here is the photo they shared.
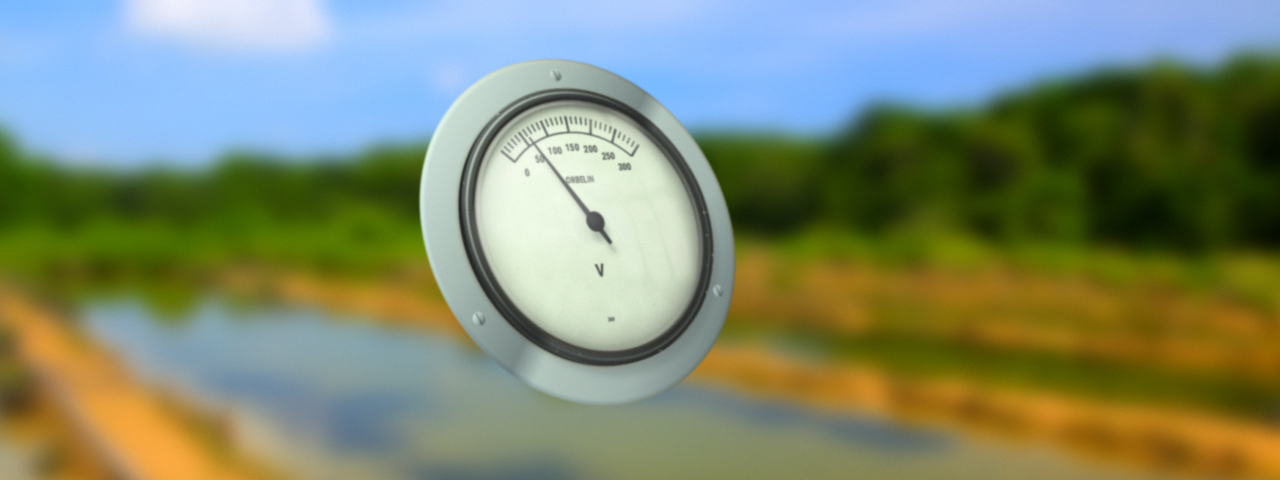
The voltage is {"value": 50, "unit": "V"}
